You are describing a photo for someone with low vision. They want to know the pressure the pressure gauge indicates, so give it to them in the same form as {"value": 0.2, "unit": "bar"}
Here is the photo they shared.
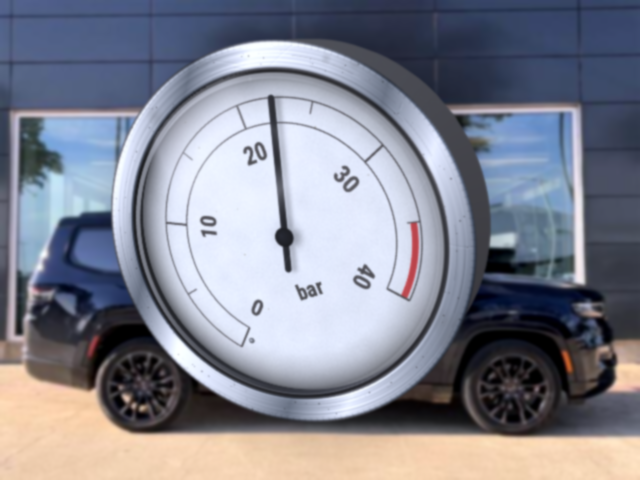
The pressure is {"value": 22.5, "unit": "bar"}
